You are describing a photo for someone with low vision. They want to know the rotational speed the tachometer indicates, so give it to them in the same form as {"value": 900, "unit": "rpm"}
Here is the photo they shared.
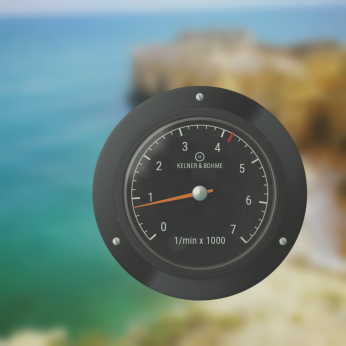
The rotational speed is {"value": 800, "unit": "rpm"}
